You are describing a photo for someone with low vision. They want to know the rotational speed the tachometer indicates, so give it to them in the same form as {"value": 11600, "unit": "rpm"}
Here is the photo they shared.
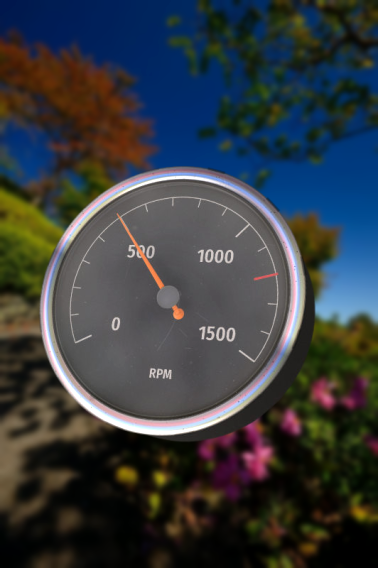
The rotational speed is {"value": 500, "unit": "rpm"}
